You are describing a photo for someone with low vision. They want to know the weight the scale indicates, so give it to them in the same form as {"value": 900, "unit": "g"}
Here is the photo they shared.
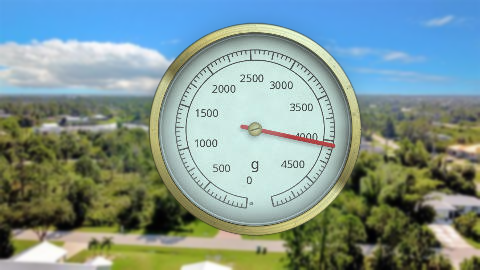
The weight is {"value": 4050, "unit": "g"}
